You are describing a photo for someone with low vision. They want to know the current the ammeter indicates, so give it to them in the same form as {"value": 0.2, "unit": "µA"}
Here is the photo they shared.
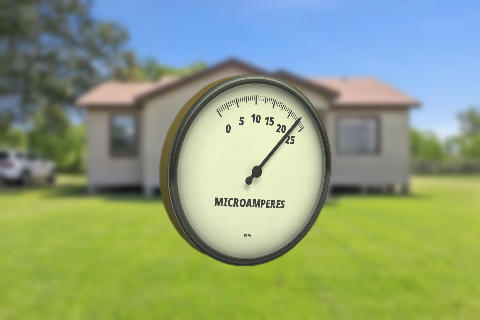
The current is {"value": 22.5, "unit": "µA"}
